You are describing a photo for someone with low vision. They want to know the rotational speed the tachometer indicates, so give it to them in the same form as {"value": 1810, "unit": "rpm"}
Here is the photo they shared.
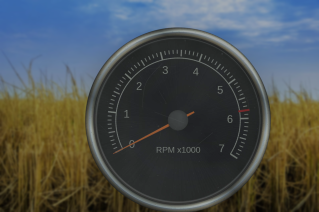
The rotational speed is {"value": 0, "unit": "rpm"}
